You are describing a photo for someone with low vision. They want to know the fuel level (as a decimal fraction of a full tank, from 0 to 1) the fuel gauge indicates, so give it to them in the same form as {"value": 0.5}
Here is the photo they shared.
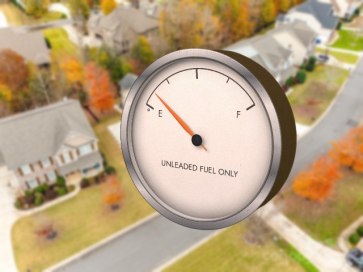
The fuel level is {"value": 0.125}
